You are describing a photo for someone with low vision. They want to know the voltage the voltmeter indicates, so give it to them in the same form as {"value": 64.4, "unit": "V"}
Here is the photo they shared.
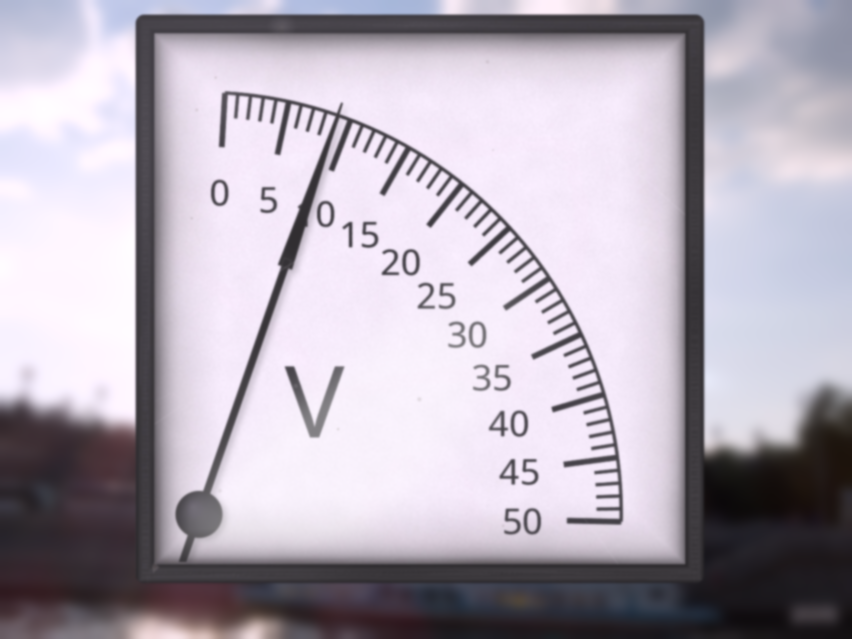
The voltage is {"value": 9, "unit": "V"}
